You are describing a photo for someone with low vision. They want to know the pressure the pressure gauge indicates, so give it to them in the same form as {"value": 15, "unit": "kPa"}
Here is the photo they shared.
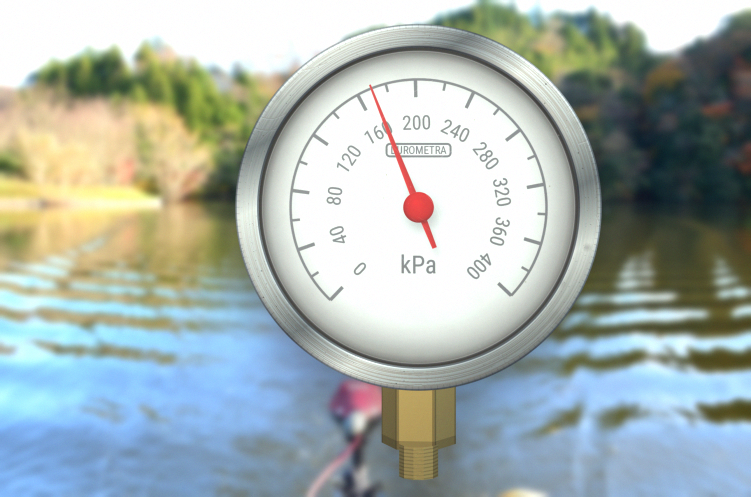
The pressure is {"value": 170, "unit": "kPa"}
